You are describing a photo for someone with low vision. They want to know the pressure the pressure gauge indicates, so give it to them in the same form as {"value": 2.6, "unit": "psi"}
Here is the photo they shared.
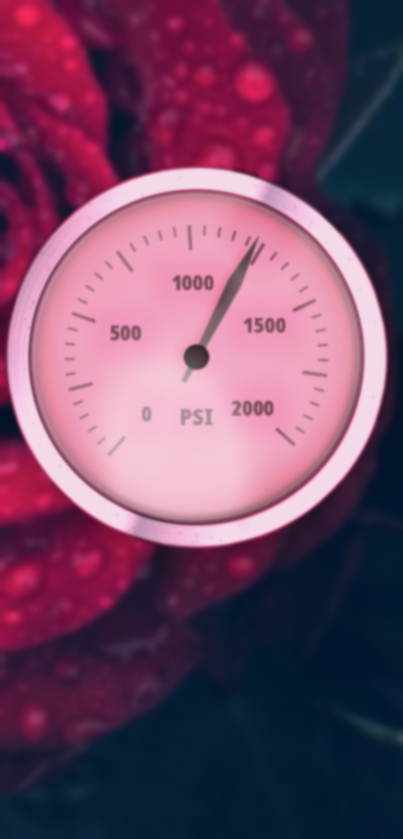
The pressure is {"value": 1225, "unit": "psi"}
